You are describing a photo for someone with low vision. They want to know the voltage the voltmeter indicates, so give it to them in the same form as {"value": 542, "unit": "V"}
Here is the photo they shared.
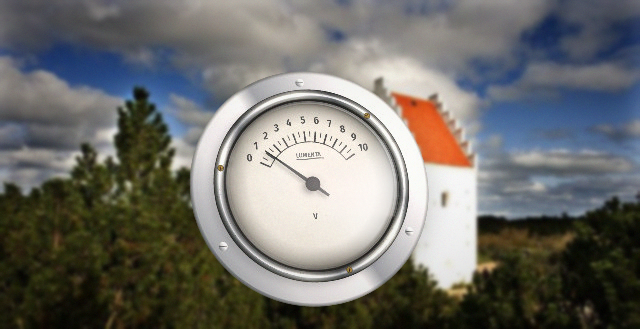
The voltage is {"value": 1, "unit": "V"}
